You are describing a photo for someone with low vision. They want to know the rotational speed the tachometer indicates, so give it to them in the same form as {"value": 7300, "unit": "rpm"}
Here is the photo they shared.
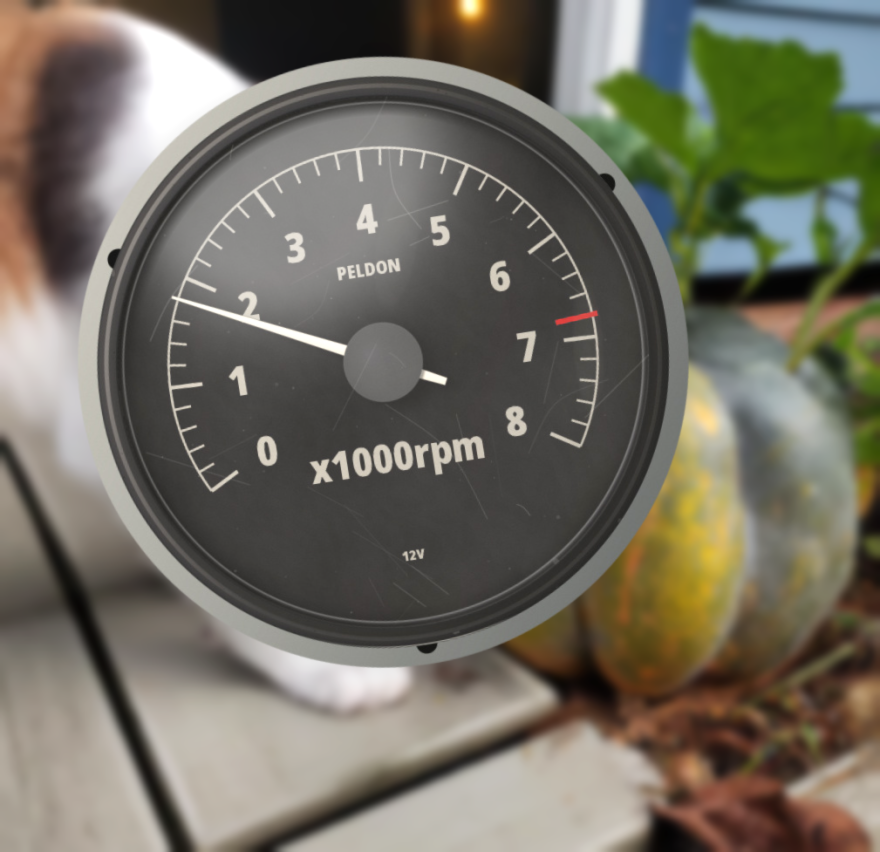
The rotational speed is {"value": 1800, "unit": "rpm"}
